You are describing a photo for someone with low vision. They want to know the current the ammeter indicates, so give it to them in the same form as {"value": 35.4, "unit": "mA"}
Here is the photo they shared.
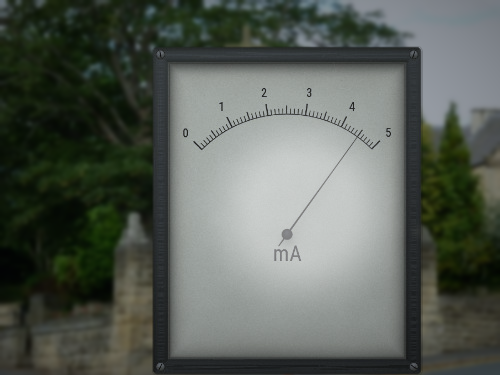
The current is {"value": 4.5, "unit": "mA"}
